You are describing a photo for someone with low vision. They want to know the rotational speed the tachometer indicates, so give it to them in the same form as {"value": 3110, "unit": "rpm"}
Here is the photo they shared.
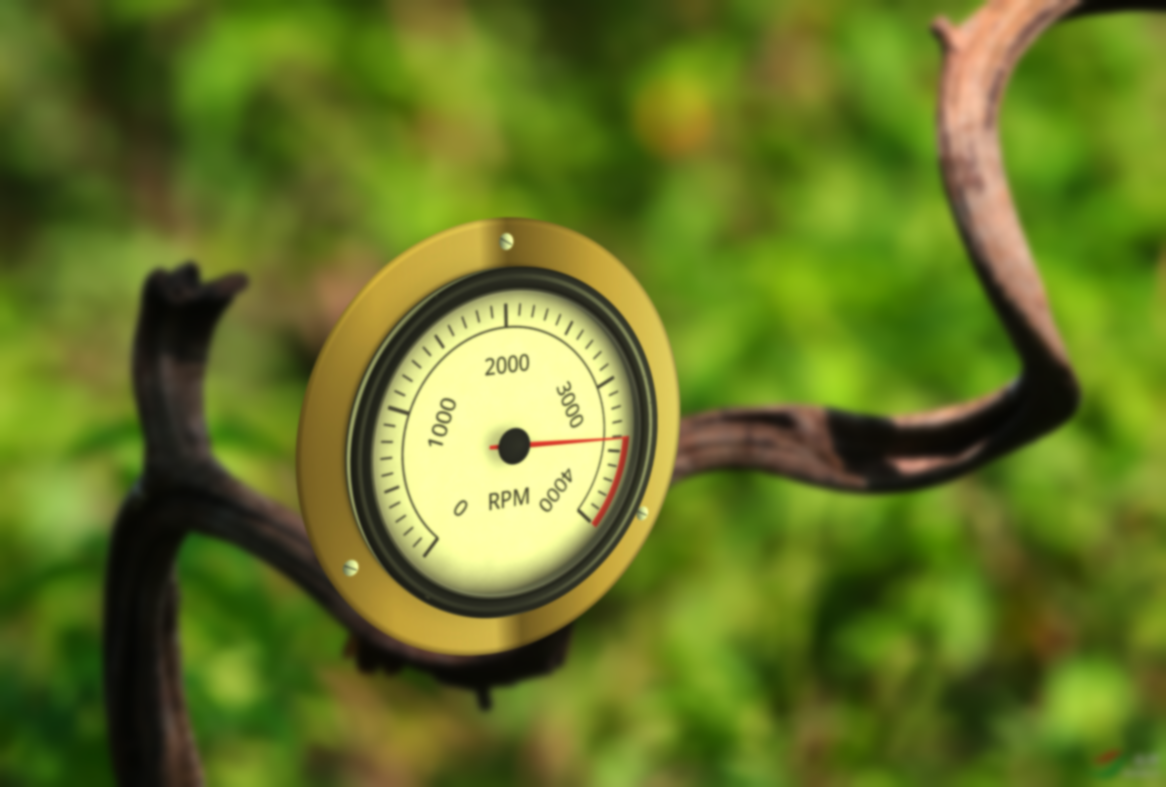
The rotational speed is {"value": 3400, "unit": "rpm"}
